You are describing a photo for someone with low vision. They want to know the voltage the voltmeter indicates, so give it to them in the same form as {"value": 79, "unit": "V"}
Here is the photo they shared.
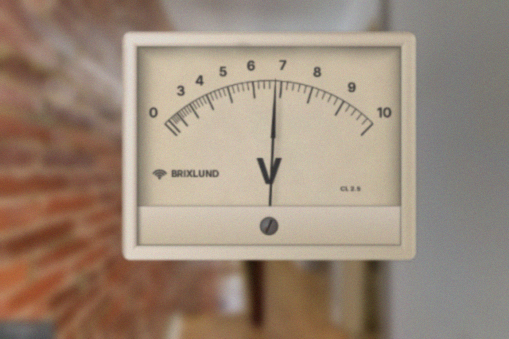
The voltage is {"value": 6.8, "unit": "V"}
